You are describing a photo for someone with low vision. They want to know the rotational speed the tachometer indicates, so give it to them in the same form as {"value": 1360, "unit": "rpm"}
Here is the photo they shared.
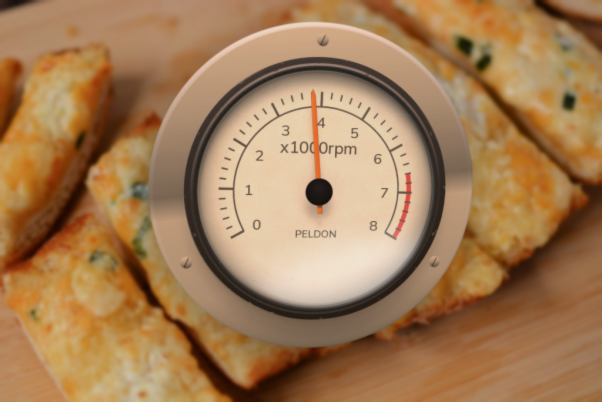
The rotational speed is {"value": 3800, "unit": "rpm"}
